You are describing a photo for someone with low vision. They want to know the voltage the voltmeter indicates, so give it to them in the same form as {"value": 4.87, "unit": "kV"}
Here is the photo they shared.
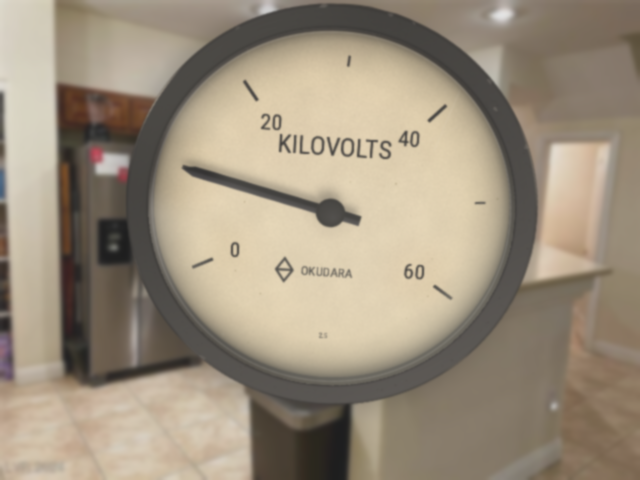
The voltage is {"value": 10, "unit": "kV"}
